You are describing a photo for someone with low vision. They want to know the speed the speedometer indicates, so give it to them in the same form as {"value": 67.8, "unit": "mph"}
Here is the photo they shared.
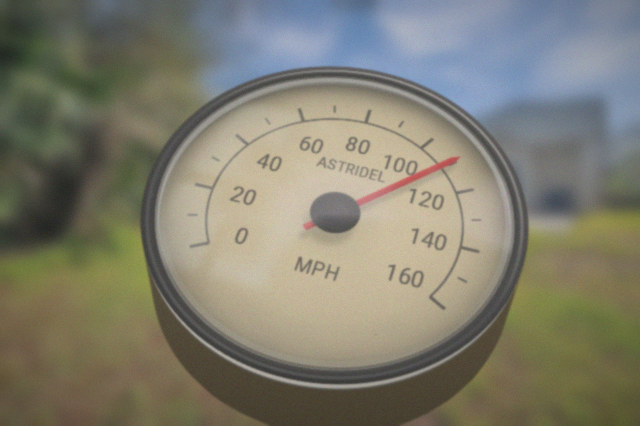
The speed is {"value": 110, "unit": "mph"}
